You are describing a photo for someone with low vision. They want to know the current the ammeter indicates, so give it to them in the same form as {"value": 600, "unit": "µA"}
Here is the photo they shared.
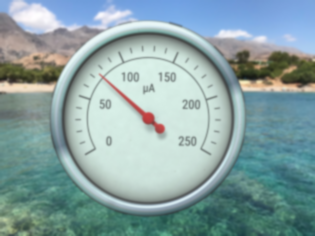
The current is {"value": 75, "unit": "µA"}
